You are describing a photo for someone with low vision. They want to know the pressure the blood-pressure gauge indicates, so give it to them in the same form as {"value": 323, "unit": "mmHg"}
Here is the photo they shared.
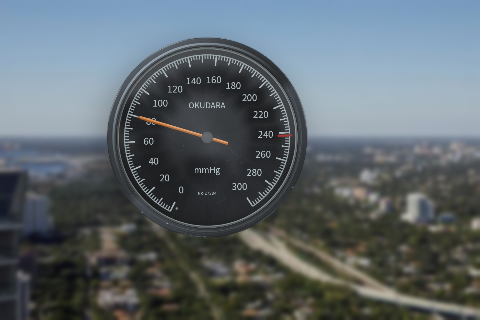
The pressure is {"value": 80, "unit": "mmHg"}
